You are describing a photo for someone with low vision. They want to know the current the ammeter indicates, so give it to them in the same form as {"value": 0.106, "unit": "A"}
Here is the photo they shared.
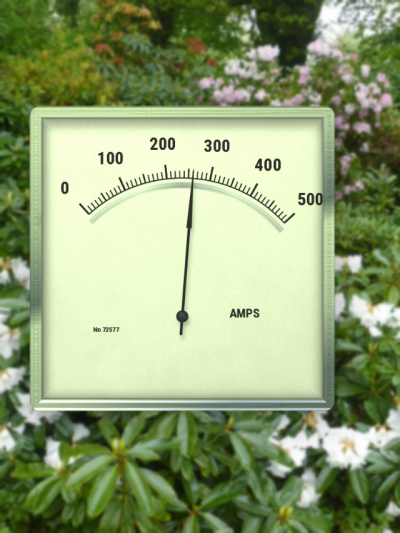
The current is {"value": 260, "unit": "A"}
